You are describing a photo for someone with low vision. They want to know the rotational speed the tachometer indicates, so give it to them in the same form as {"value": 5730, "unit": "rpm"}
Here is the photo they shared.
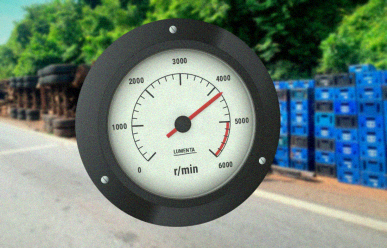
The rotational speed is {"value": 4200, "unit": "rpm"}
